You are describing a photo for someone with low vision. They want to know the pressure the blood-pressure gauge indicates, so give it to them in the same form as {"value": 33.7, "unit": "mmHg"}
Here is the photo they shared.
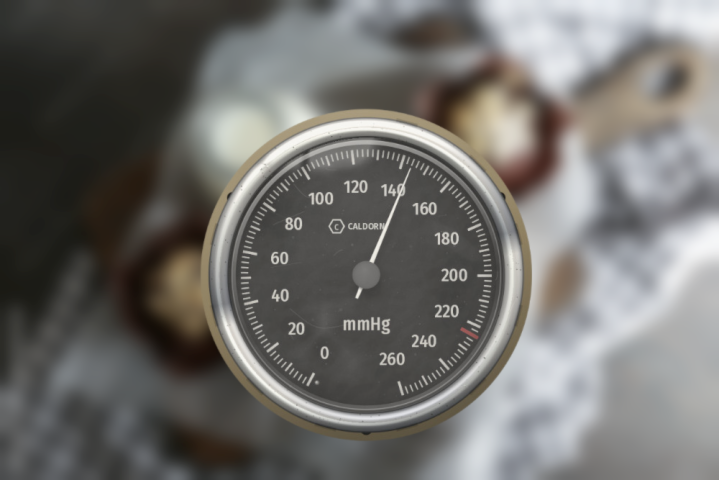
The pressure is {"value": 144, "unit": "mmHg"}
